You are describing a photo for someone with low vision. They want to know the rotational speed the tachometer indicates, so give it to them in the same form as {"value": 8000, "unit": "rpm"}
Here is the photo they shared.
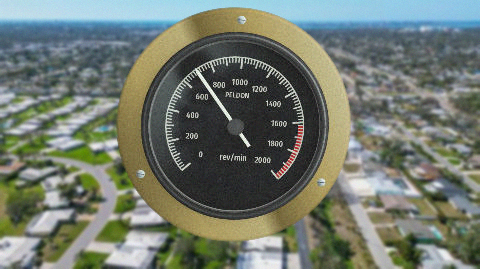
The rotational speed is {"value": 700, "unit": "rpm"}
